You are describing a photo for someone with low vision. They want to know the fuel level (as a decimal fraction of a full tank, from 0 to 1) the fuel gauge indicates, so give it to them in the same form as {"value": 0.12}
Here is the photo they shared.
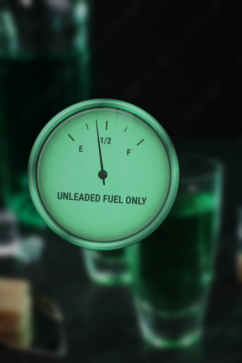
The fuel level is {"value": 0.375}
